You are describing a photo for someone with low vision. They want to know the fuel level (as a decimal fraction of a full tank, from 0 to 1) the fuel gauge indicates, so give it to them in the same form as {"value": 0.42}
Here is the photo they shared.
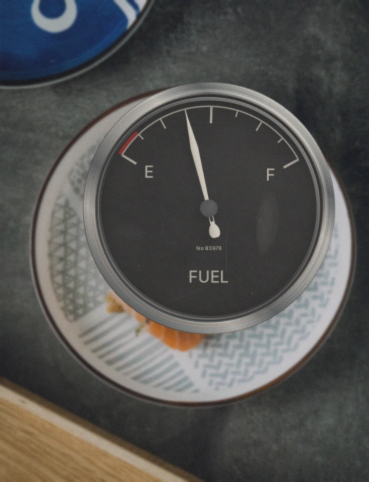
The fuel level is {"value": 0.375}
